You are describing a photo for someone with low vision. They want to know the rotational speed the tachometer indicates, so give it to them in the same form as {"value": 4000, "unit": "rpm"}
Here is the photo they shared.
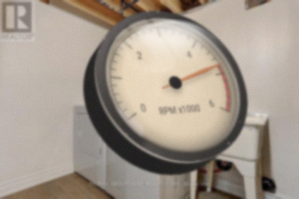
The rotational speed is {"value": 4800, "unit": "rpm"}
